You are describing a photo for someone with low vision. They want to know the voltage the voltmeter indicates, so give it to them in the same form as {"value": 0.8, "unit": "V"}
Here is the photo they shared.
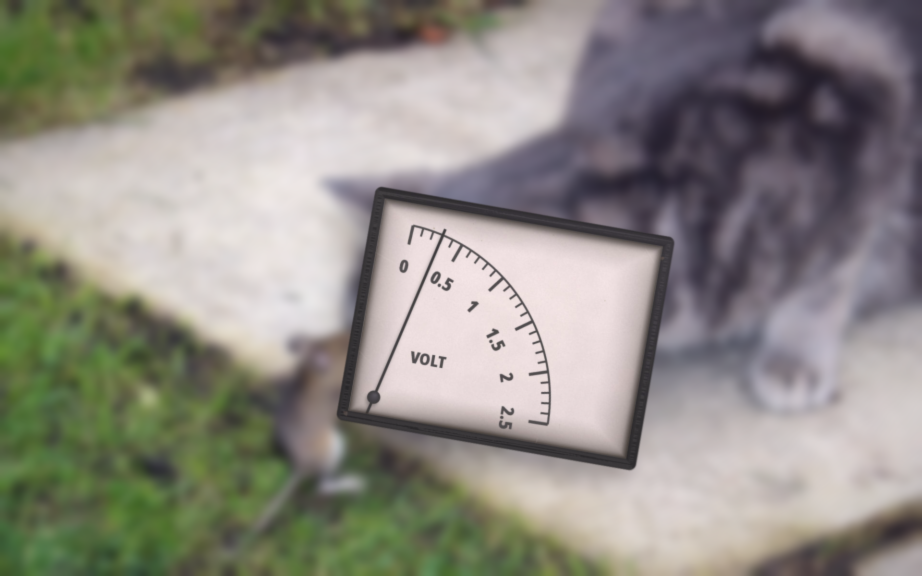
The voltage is {"value": 0.3, "unit": "V"}
